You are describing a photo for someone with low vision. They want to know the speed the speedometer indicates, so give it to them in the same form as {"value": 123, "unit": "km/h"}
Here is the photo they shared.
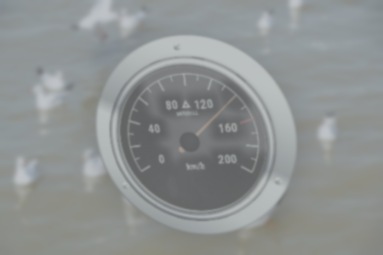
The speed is {"value": 140, "unit": "km/h"}
